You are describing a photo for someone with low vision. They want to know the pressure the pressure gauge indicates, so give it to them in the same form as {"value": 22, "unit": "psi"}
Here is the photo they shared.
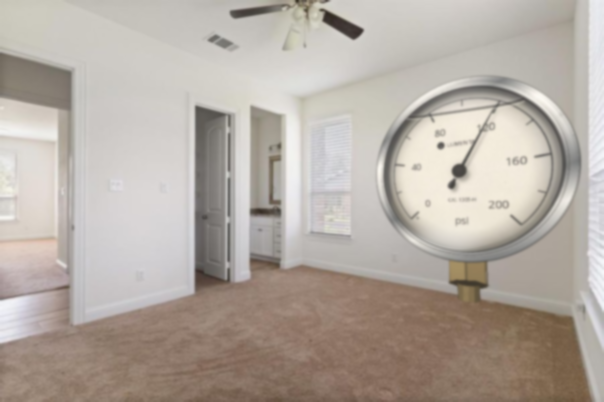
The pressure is {"value": 120, "unit": "psi"}
